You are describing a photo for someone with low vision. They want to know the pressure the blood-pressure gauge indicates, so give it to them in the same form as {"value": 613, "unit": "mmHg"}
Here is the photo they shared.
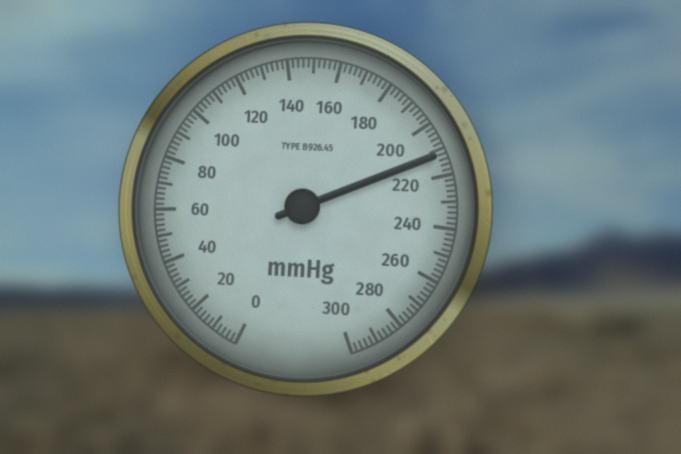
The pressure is {"value": 212, "unit": "mmHg"}
